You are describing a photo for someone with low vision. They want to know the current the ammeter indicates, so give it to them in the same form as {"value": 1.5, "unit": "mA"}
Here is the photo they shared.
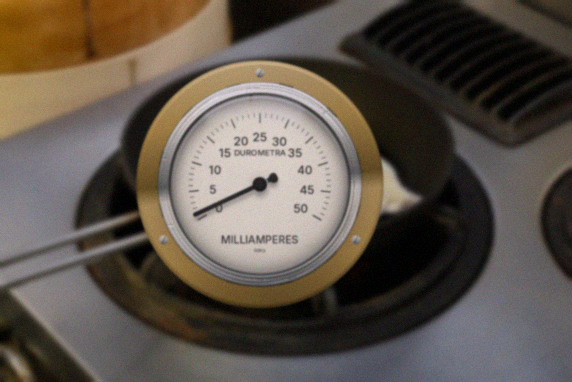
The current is {"value": 1, "unit": "mA"}
